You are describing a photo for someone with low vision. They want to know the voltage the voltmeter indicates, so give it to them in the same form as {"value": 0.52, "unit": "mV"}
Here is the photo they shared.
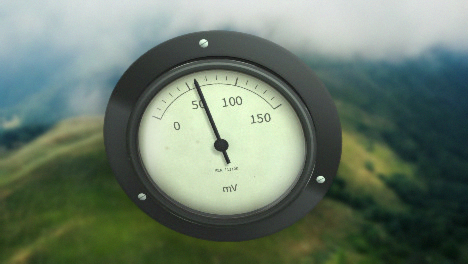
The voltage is {"value": 60, "unit": "mV"}
